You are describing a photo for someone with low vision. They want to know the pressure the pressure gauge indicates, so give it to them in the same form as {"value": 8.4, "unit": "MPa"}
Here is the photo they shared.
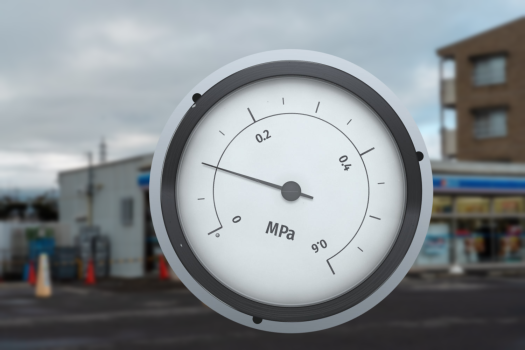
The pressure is {"value": 0.1, "unit": "MPa"}
